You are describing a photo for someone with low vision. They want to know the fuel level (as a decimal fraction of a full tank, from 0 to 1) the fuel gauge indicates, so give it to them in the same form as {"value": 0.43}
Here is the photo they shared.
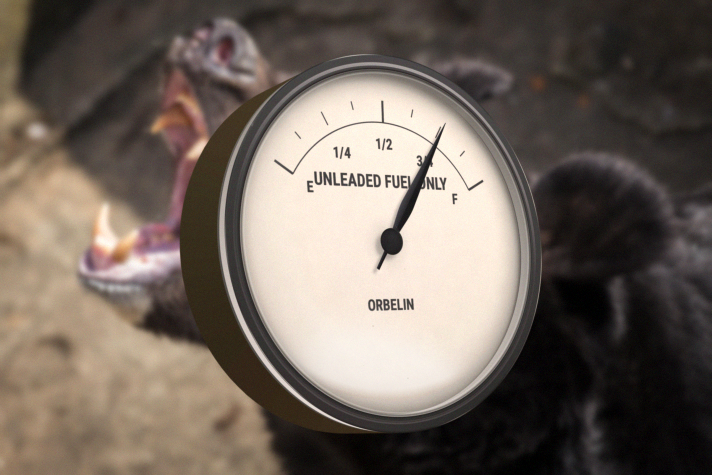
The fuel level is {"value": 0.75}
